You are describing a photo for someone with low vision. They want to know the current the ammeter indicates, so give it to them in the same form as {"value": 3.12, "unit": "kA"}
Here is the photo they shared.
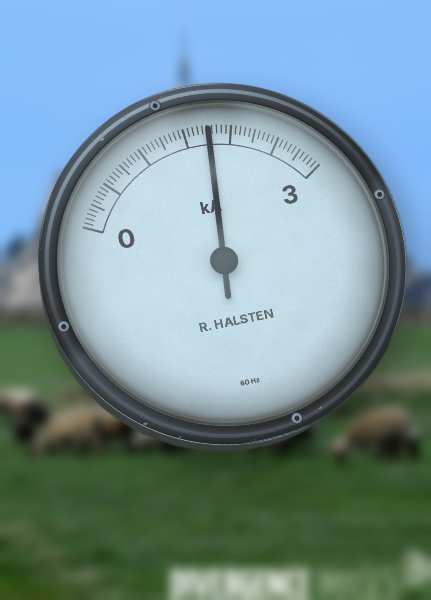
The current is {"value": 1.75, "unit": "kA"}
